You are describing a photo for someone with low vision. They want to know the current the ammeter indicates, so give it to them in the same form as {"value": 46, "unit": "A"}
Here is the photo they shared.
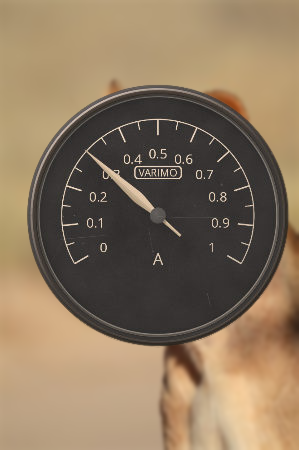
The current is {"value": 0.3, "unit": "A"}
